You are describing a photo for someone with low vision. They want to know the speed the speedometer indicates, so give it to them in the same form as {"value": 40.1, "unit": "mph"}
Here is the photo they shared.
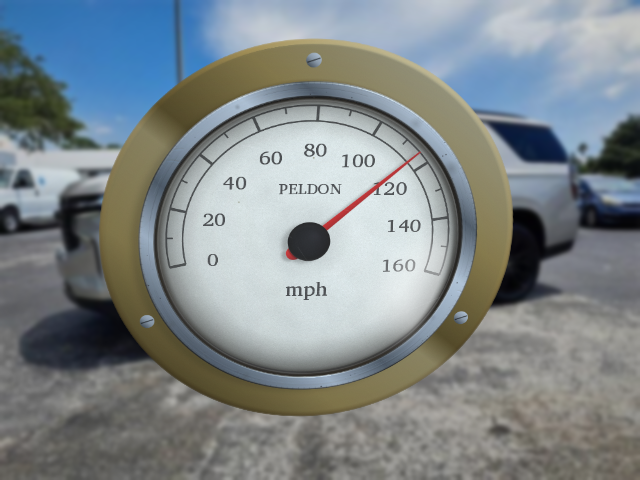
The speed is {"value": 115, "unit": "mph"}
